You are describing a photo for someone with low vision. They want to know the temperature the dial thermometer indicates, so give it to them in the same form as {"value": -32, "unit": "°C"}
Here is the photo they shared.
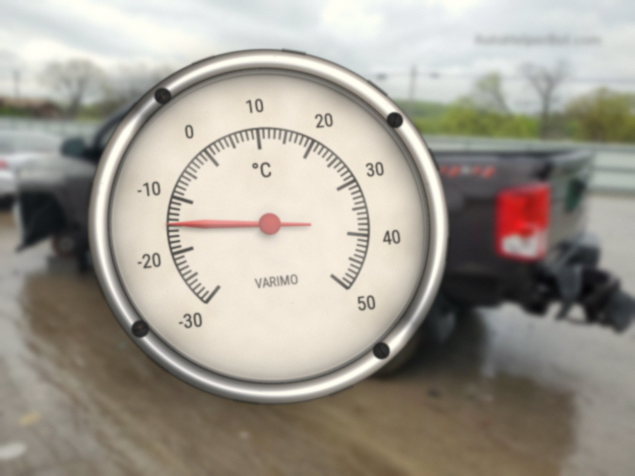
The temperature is {"value": -15, "unit": "°C"}
